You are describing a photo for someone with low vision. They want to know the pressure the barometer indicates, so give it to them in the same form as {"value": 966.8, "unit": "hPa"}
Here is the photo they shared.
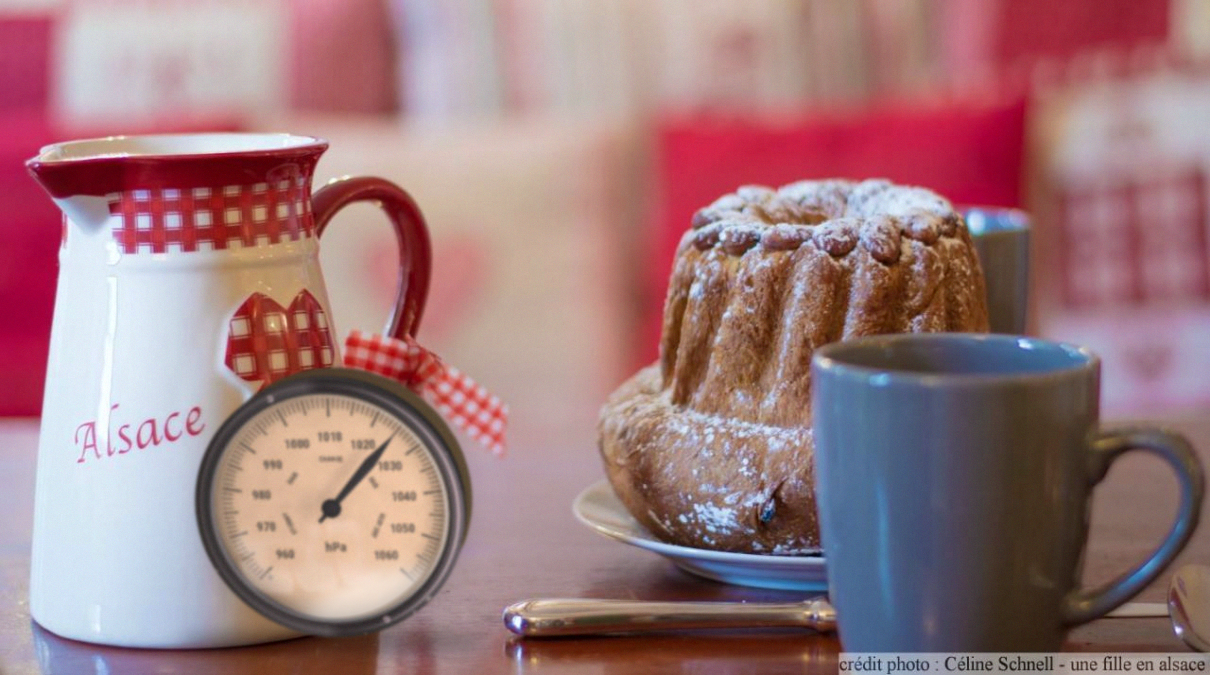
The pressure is {"value": 1025, "unit": "hPa"}
